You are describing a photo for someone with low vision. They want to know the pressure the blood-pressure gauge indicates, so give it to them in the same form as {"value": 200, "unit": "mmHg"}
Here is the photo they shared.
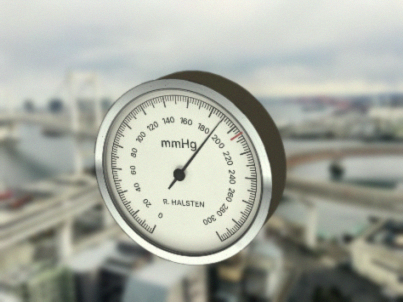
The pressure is {"value": 190, "unit": "mmHg"}
